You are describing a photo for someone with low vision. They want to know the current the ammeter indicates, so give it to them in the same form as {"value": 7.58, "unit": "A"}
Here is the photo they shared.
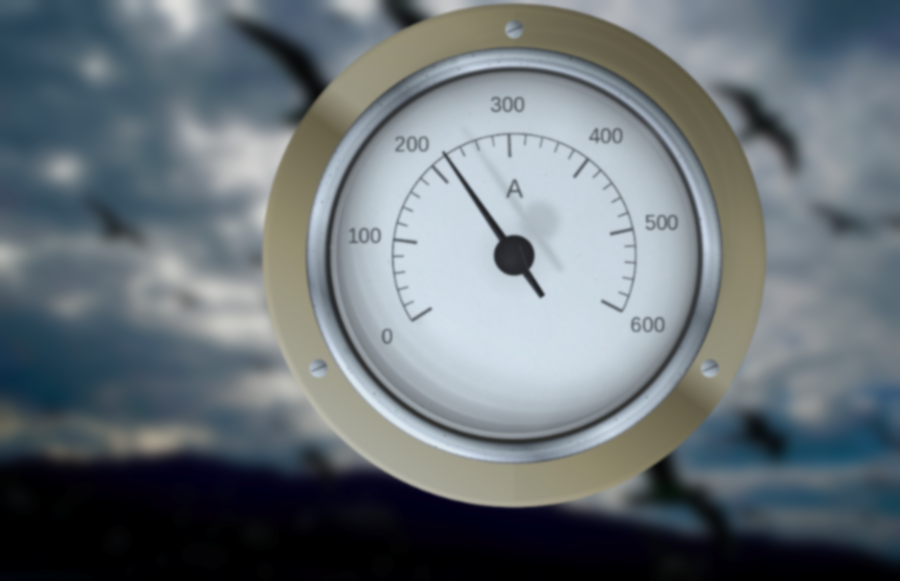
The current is {"value": 220, "unit": "A"}
